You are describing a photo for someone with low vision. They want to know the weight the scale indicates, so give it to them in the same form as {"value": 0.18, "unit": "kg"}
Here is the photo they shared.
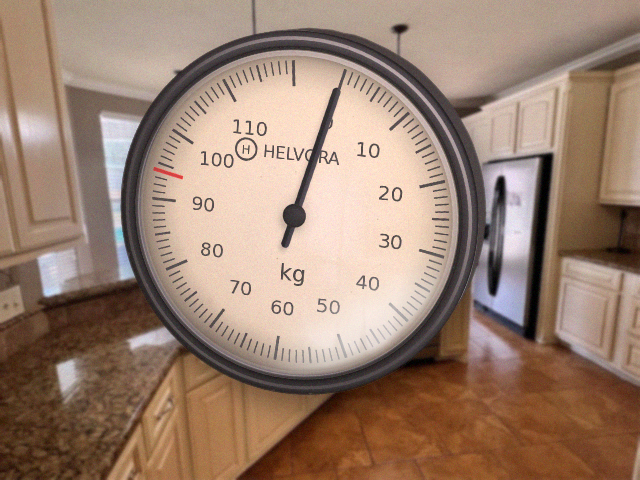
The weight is {"value": 0, "unit": "kg"}
